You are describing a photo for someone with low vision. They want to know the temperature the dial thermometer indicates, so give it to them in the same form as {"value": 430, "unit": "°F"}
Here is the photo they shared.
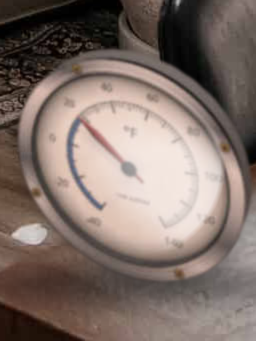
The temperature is {"value": 20, "unit": "°F"}
